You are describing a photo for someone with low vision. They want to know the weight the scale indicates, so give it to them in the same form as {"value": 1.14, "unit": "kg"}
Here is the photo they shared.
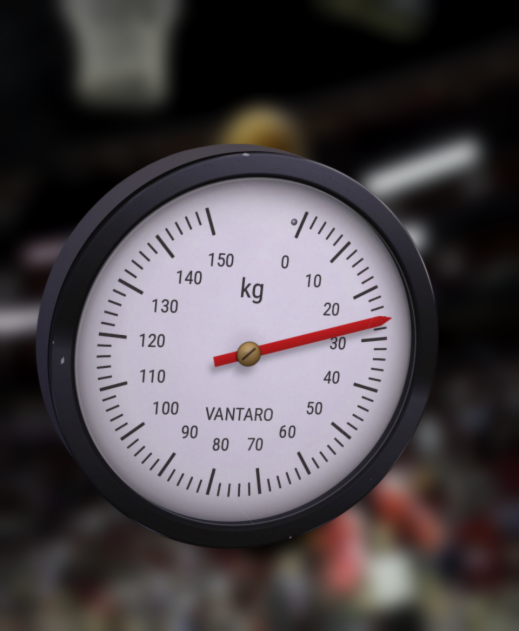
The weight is {"value": 26, "unit": "kg"}
